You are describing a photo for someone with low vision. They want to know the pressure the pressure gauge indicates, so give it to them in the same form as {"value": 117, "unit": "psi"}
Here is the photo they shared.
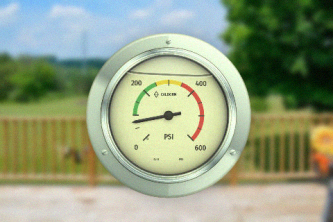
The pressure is {"value": 75, "unit": "psi"}
